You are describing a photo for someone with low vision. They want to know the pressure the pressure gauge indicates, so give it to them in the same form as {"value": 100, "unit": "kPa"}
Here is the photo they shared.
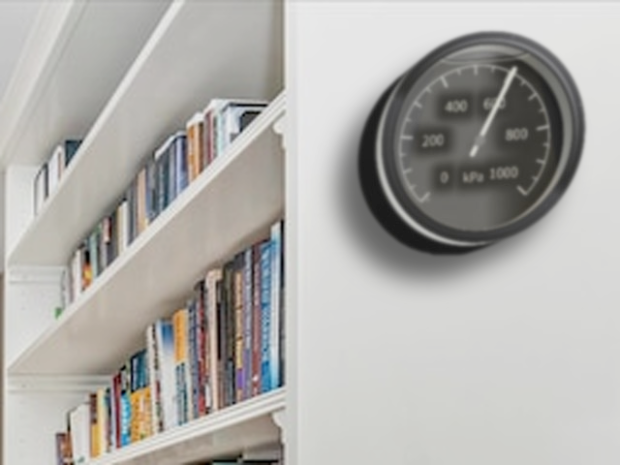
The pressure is {"value": 600, "unit": "kPa"}
